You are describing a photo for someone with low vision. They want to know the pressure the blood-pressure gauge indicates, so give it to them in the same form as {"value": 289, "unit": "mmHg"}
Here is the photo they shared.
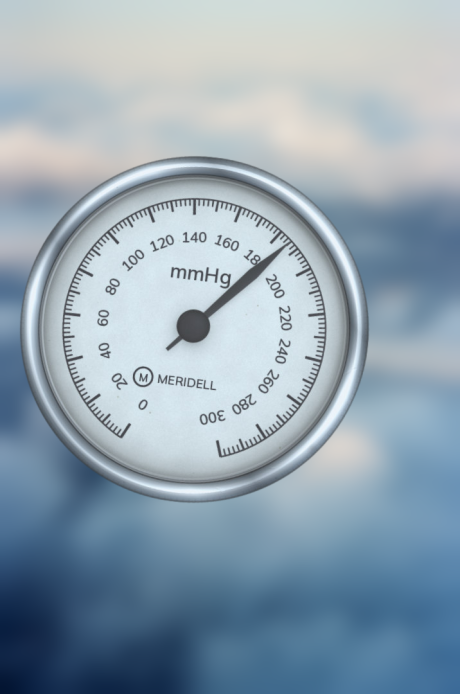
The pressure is {"value": 186, "unit": "mmHg"}
